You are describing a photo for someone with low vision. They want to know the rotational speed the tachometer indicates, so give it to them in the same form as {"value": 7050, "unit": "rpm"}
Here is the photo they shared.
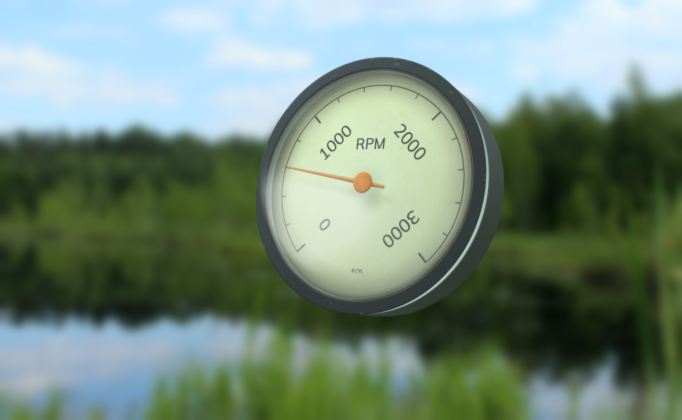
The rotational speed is {"value": 600, "unit": "rpm"}
